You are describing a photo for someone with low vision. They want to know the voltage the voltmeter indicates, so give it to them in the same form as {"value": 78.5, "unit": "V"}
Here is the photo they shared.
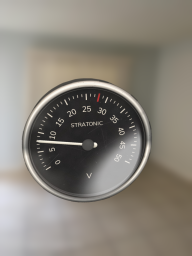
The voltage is {"value": 8, "unit": "V"}
